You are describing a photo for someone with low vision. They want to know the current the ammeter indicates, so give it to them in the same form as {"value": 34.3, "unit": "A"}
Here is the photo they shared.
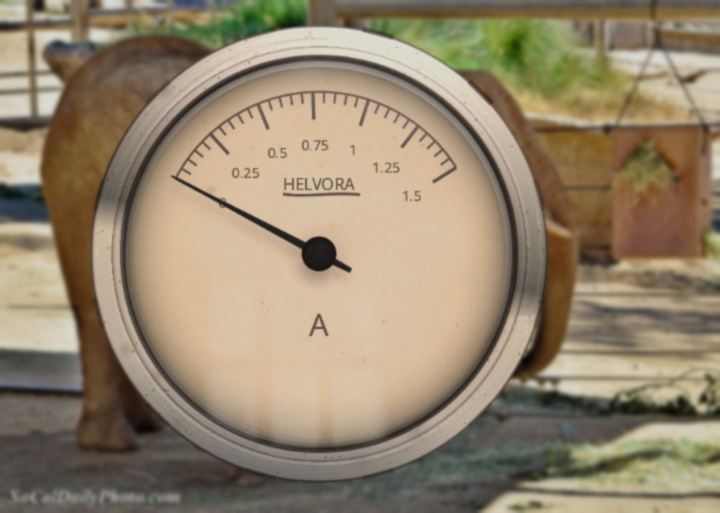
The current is {"value": 0, "unit": "A"}
